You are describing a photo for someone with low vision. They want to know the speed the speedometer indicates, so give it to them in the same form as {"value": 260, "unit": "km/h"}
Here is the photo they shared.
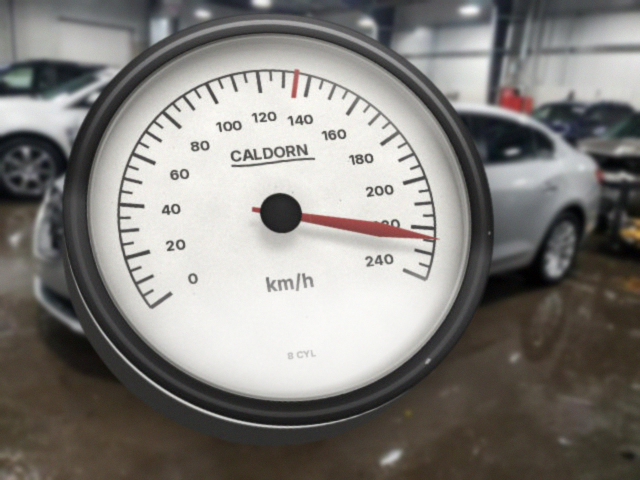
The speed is {"value": 225, "unit": "km/h"}
